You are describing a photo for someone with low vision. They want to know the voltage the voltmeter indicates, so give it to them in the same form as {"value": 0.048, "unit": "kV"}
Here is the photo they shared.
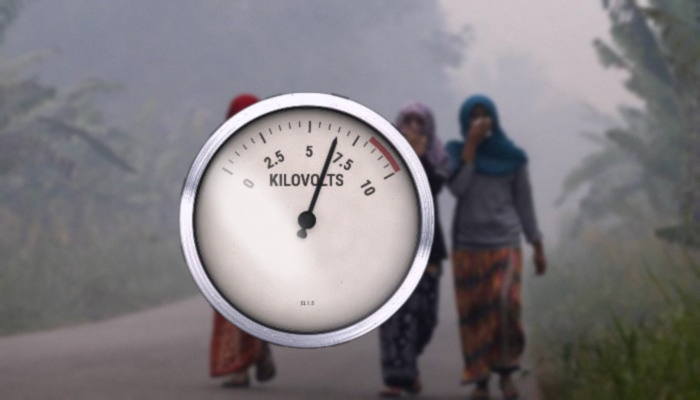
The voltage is {"value": 6.5, "unit": "kV"}
